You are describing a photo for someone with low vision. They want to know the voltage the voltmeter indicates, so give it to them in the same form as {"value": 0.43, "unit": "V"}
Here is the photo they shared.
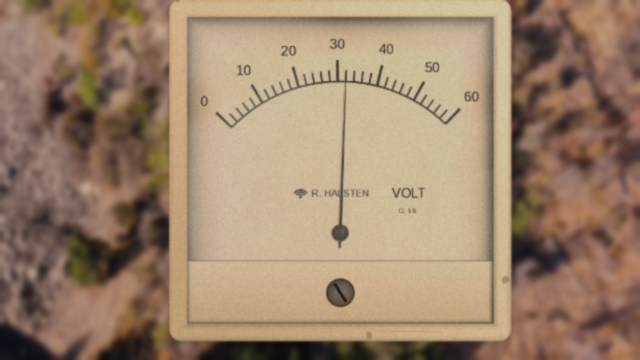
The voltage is {"value": 32, "unit": "V"}
